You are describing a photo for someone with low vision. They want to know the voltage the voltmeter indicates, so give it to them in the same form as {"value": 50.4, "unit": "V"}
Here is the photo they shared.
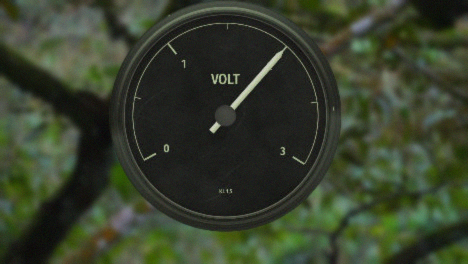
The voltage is {"value": 2, "unit": "V"}
